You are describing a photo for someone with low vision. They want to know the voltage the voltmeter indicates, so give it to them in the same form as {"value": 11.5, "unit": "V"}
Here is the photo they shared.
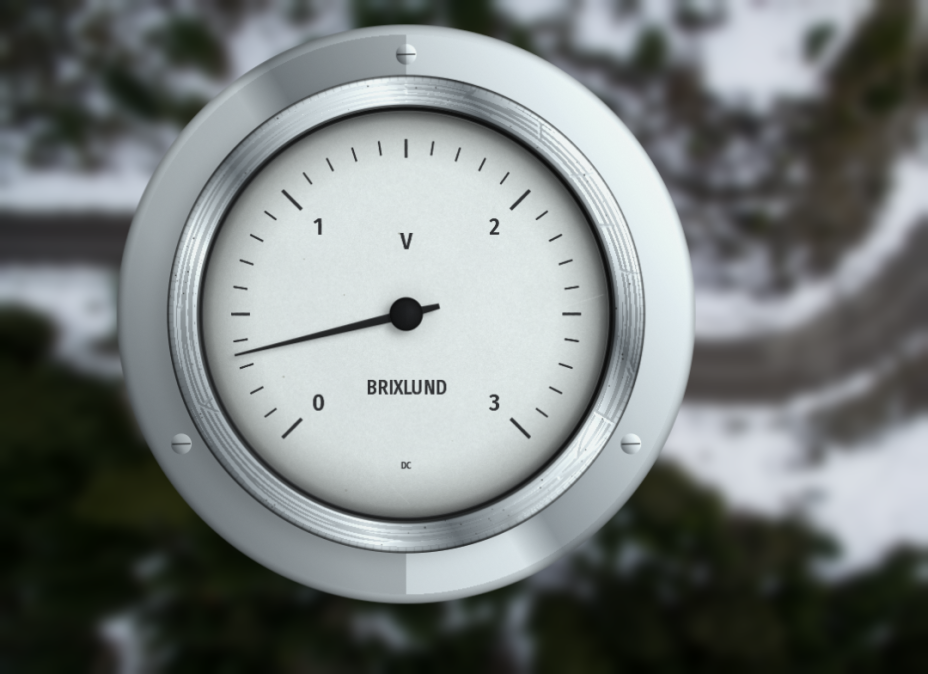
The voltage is {"value": 0.35, "unit": "V"}
